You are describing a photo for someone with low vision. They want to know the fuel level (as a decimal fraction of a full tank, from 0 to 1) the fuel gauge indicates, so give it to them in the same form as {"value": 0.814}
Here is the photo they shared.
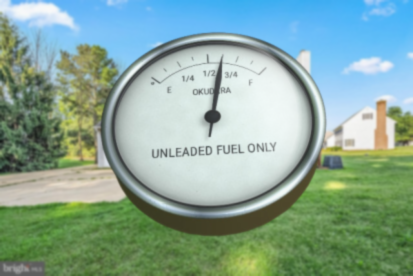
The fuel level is {"value": 0.625}
